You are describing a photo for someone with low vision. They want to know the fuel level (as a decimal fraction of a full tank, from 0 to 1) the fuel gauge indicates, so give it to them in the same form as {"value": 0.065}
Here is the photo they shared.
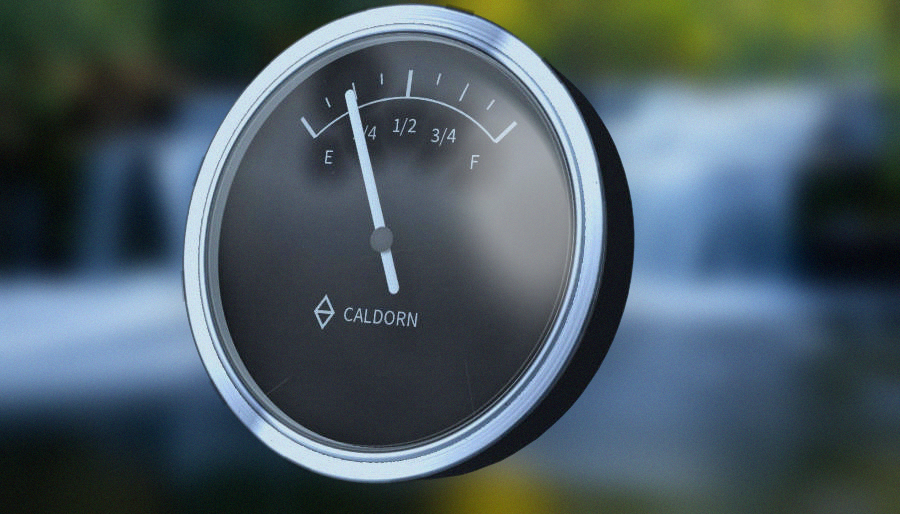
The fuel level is {"value": 0.25}
